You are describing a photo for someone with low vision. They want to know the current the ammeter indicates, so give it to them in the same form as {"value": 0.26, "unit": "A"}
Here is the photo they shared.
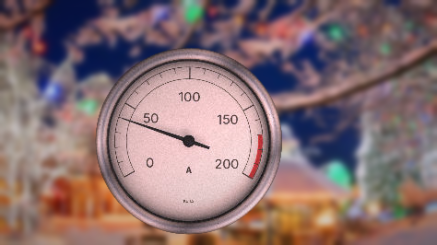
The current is {"value": 40, "unit": "A"}
